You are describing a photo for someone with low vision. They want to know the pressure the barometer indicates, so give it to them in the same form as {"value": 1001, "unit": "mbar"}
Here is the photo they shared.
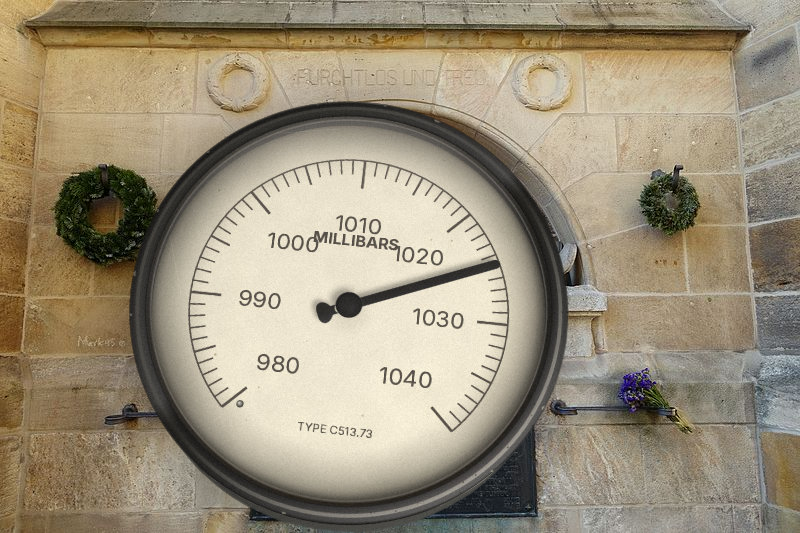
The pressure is {"value": 1025, "unit": "mbar"}
